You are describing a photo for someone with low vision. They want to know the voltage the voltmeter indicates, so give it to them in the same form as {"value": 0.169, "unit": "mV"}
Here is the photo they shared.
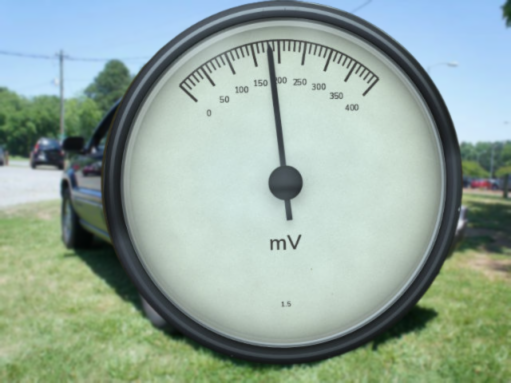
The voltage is {"value": 180, "unit": "mV"}
